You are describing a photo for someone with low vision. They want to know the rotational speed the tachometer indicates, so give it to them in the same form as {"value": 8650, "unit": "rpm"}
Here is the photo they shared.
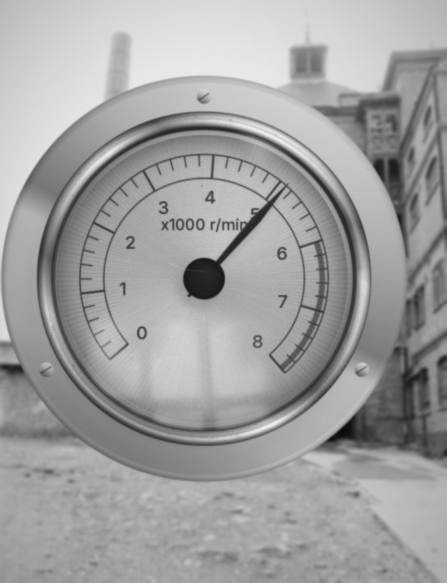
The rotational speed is {"value": 5100, "unit": "rpm"}
